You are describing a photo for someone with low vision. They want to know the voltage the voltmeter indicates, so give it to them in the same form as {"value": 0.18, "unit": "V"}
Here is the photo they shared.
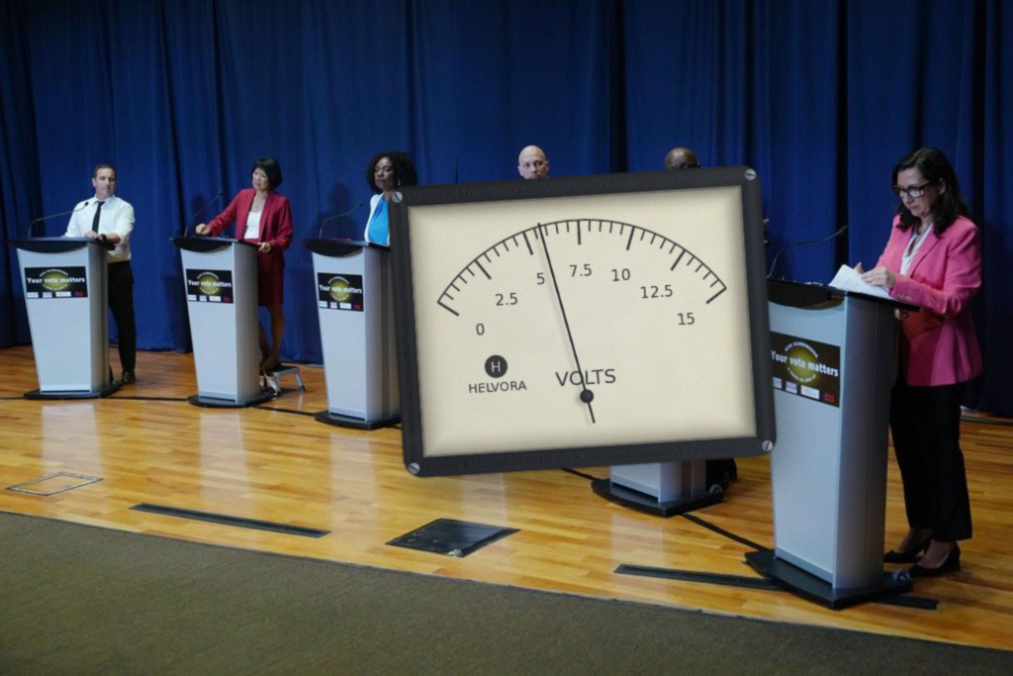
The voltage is {"value": 5.75, "unit": "V"}
